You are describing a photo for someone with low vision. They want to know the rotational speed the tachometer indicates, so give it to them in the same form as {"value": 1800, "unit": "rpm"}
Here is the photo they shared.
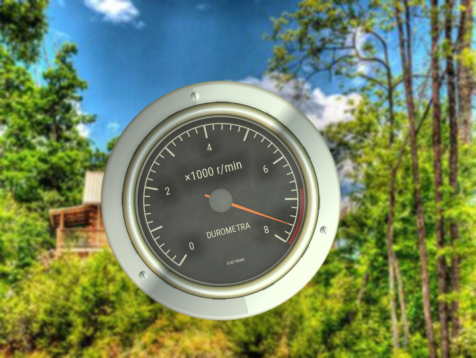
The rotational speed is {"value": 7600, "unit": "rpm"}
